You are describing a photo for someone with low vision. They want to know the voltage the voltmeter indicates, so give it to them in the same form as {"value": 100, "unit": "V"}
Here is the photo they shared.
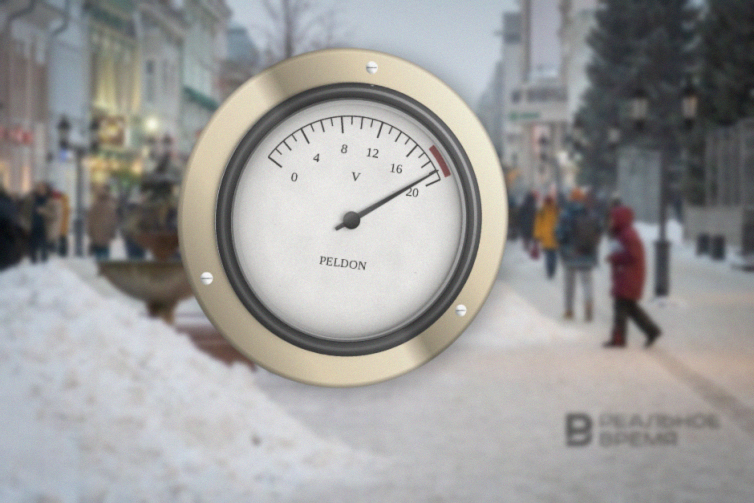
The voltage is {"value": 19, "unit": "V"}
